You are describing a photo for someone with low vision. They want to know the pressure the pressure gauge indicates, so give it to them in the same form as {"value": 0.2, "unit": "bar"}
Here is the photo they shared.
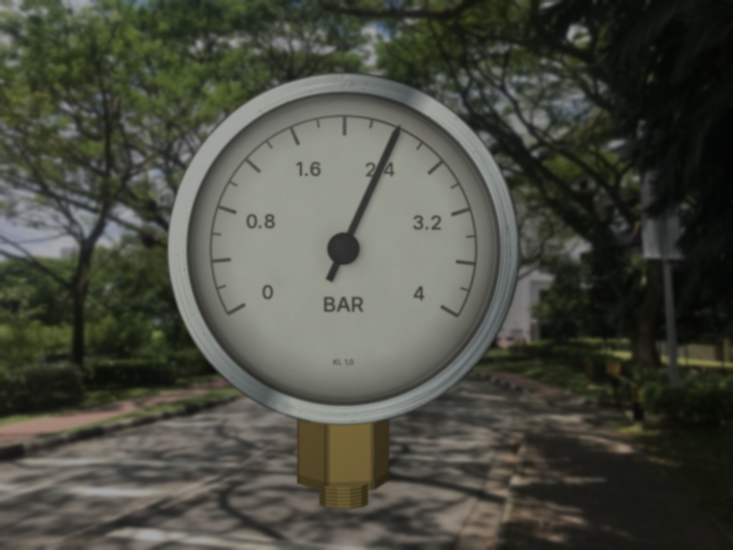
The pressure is {"value": 2.4, "unit": "bar"}
